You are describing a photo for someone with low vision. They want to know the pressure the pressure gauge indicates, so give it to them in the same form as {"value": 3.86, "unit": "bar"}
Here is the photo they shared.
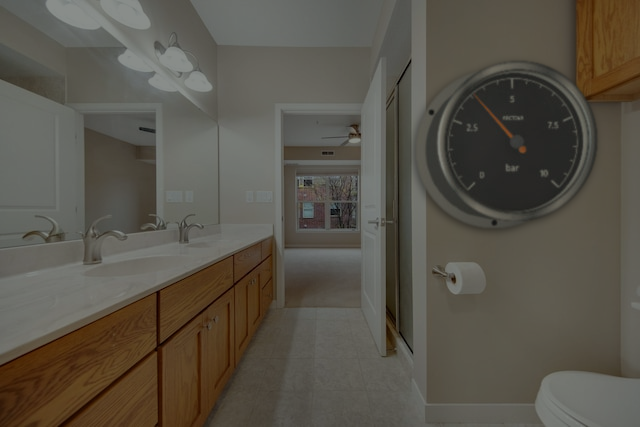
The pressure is {"value": 3.5, "unit": "bar"}
